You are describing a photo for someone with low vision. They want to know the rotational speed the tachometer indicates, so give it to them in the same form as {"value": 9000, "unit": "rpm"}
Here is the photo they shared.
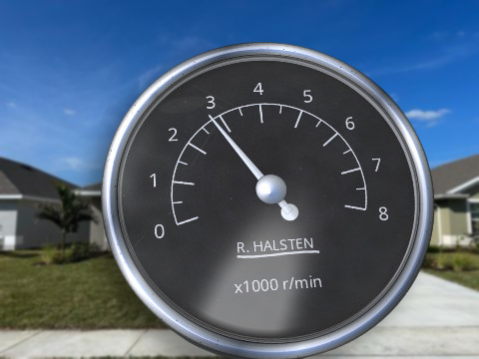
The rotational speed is {"value": 2750, "unit": "rpm"}
